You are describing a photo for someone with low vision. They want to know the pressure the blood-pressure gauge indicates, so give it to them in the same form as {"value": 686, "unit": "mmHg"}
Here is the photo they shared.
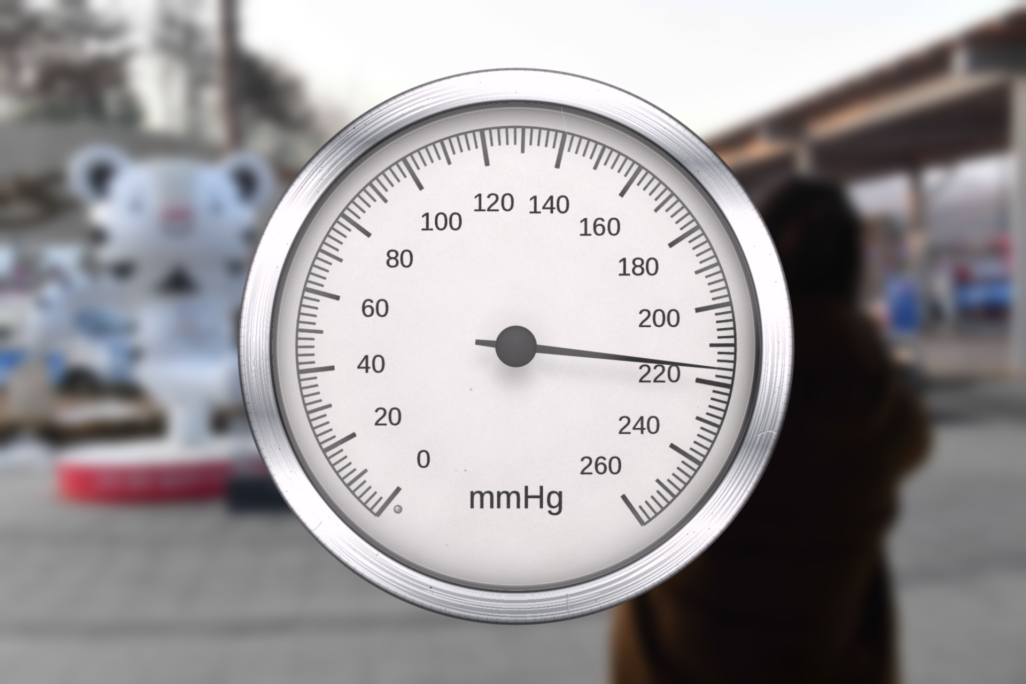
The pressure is {"value": 216, "unit": "mmHg"}
